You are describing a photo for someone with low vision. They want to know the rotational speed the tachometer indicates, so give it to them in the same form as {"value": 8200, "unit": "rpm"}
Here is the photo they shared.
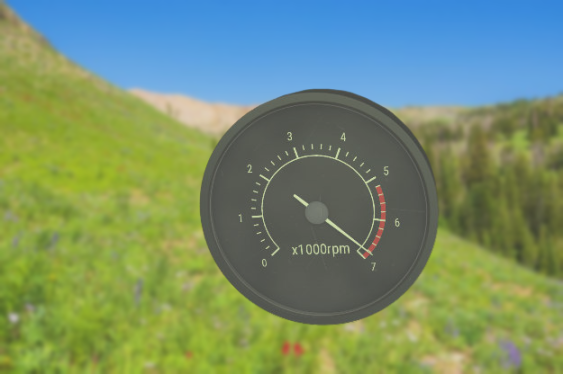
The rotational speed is {"value": 6800, "unit": "rpm"}
